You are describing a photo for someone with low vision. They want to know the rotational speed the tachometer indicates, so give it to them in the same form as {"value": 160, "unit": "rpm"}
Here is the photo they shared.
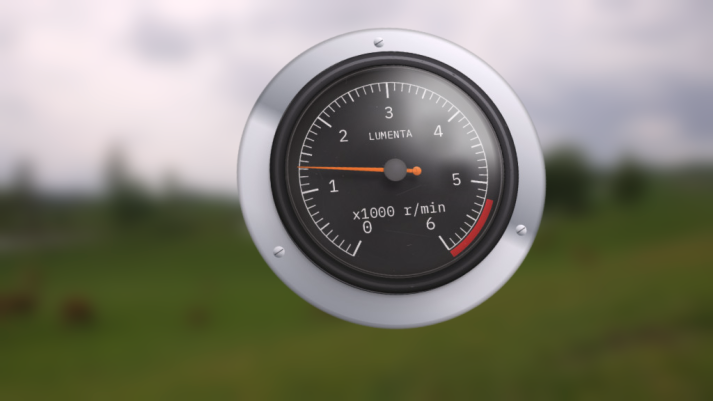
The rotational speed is {"value": 1300, "unit": "rpm"}
